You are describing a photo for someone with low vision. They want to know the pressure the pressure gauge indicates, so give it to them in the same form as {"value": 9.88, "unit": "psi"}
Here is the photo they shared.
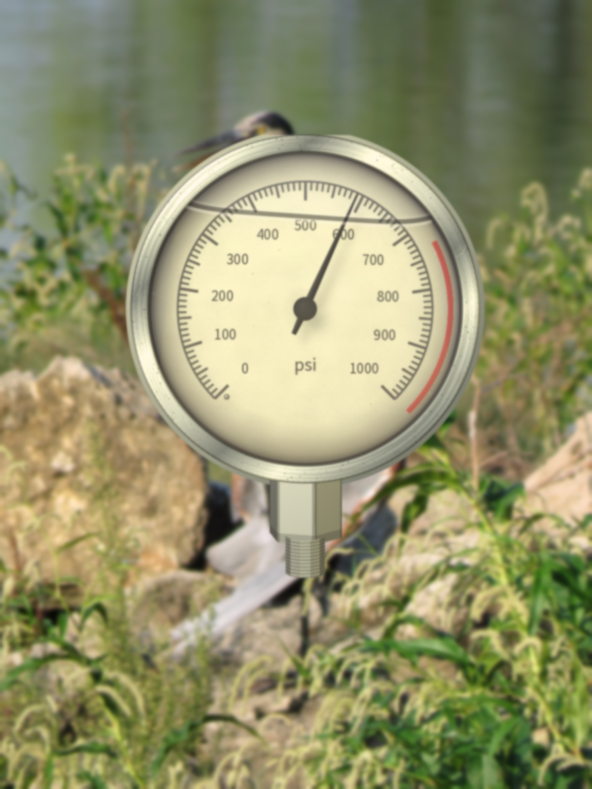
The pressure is {"value": 590, "unit": "psi"}
